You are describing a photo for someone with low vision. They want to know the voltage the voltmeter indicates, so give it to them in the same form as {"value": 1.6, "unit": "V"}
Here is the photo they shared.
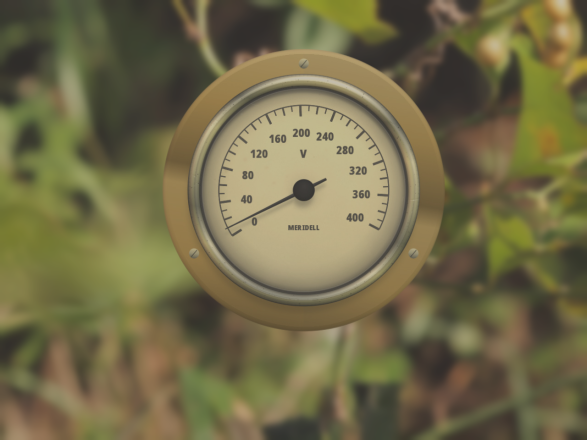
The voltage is {"value": 10, "unit": "V"}
